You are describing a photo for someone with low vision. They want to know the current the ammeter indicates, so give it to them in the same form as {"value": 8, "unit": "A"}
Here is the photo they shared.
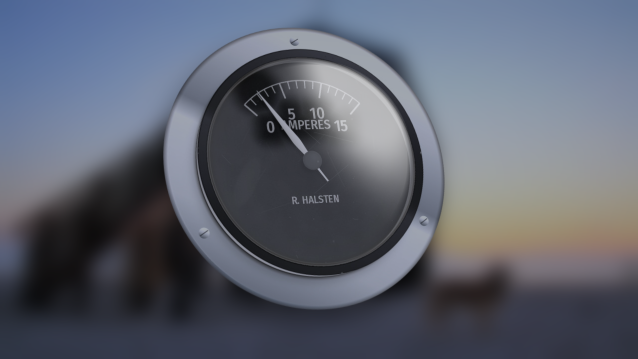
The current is {"value": 2, "unit": "A"}
